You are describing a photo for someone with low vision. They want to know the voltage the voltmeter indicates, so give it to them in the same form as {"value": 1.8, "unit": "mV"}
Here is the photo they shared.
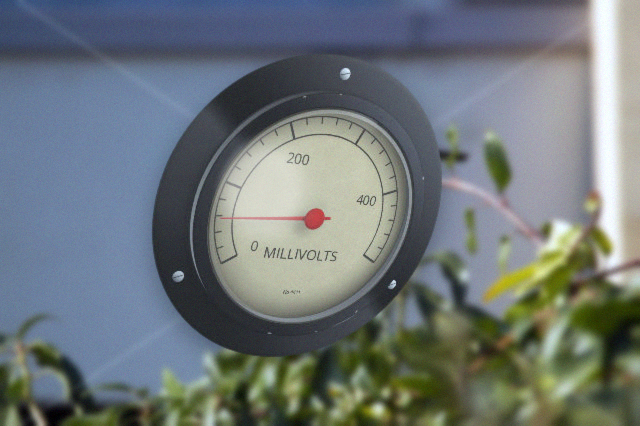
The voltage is {"value": 60, "unit": "mV"}
